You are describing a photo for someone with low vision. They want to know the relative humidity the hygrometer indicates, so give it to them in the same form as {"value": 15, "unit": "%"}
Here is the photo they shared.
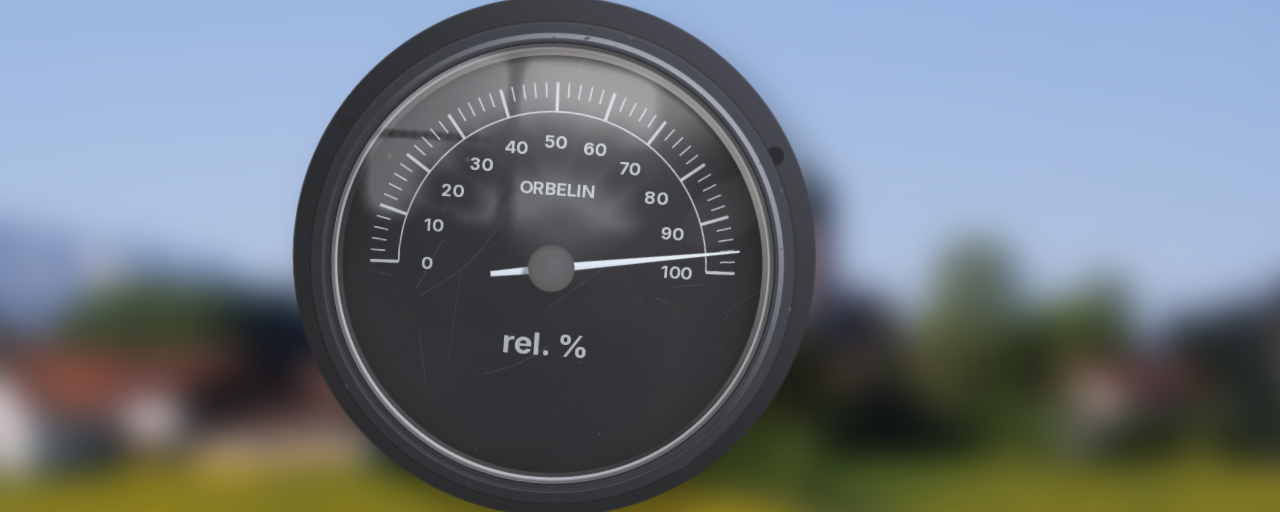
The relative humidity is {"value": 96, "unit": "%"}
